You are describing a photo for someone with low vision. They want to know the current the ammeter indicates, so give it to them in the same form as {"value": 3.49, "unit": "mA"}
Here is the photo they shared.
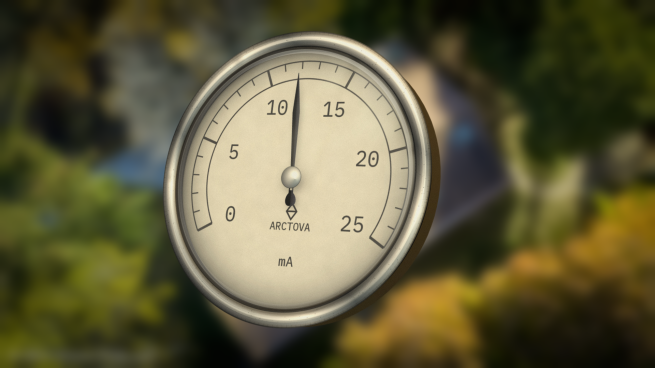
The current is {"value": 12, "unit": "mA"}
